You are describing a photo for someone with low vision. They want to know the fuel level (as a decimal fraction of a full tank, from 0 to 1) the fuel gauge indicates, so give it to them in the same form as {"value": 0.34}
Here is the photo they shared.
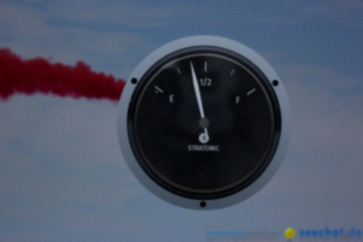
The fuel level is {"value": 0.375}
